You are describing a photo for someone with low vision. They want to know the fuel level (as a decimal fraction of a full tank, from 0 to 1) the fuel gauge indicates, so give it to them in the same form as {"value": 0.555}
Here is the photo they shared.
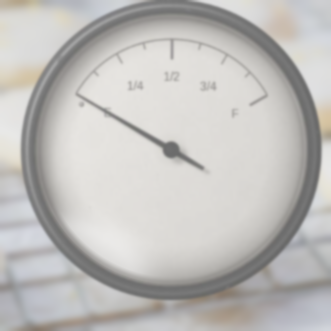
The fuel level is {"value": 0}
